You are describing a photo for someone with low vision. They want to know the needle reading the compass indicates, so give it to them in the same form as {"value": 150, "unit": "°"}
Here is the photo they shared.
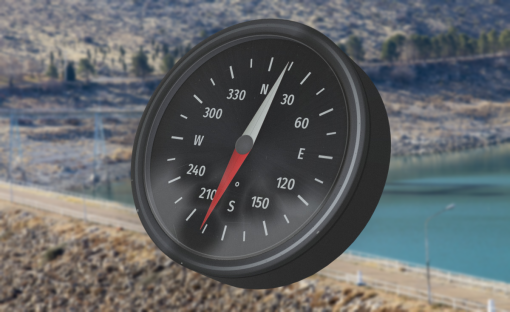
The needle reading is {"value": 195, "unit": "°"}
